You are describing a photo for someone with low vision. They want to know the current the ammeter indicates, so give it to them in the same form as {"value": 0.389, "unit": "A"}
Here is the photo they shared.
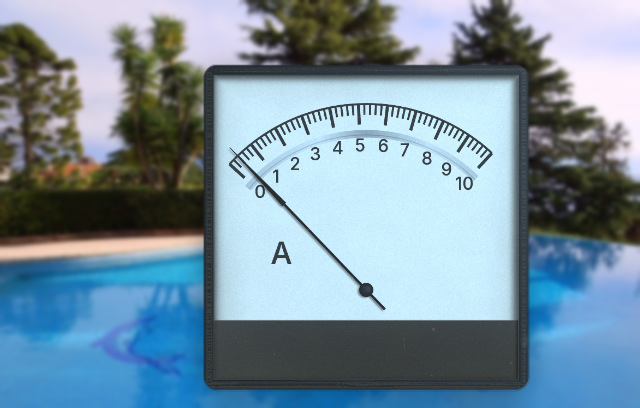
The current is {"value": 0.4, "unit": "A"}
